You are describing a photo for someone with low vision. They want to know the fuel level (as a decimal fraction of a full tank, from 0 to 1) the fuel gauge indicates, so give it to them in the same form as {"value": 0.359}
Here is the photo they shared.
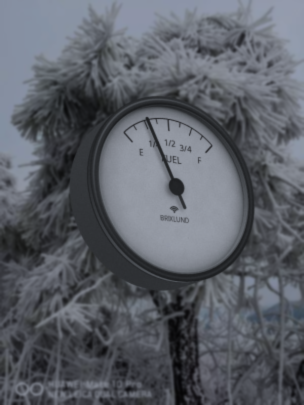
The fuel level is {"value": 0.25}
